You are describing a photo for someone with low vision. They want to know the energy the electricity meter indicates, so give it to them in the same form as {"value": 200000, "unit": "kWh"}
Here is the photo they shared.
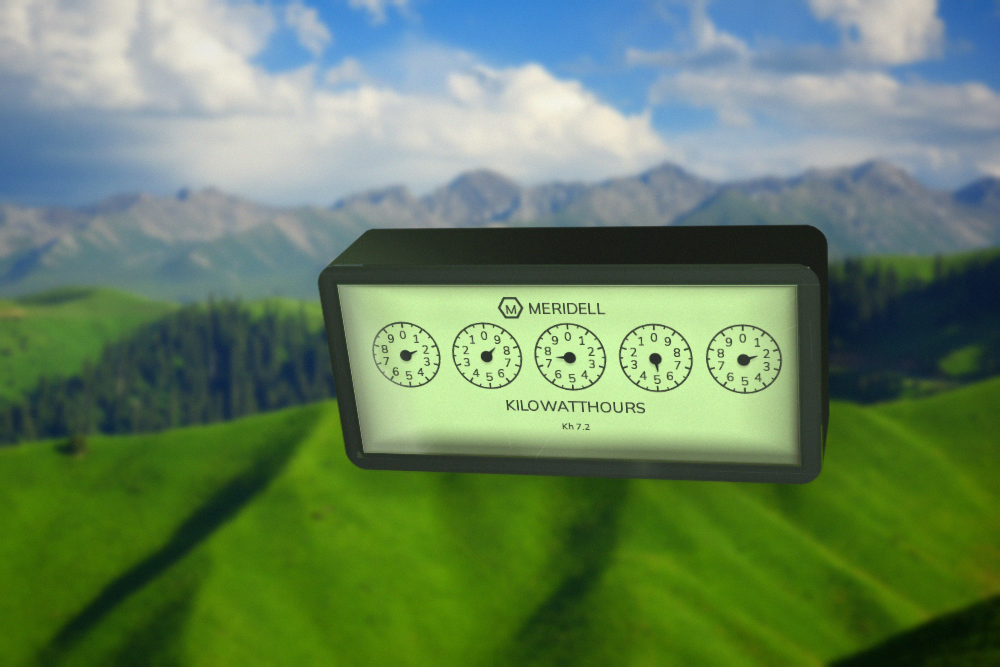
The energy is {"value": 18752, "unit": "kWh"}
